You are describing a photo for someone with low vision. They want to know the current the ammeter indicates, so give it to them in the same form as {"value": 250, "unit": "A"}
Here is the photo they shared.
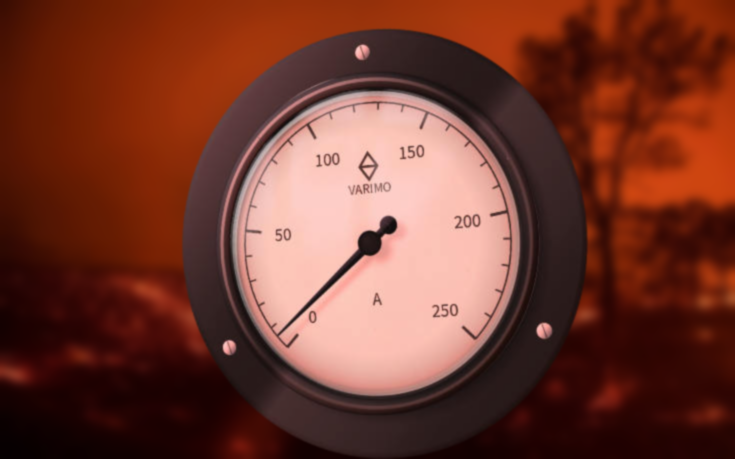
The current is {"value": 5, "unit": "A"}
